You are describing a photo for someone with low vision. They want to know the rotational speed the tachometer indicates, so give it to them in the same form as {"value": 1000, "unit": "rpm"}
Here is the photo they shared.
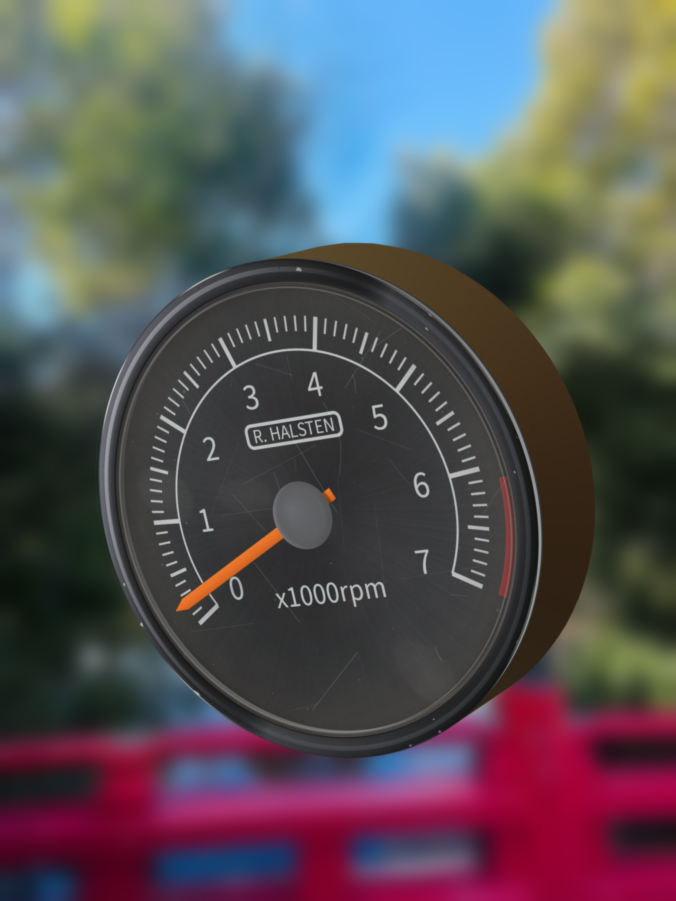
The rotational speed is {"value": 200, "unit": "rpm"}
